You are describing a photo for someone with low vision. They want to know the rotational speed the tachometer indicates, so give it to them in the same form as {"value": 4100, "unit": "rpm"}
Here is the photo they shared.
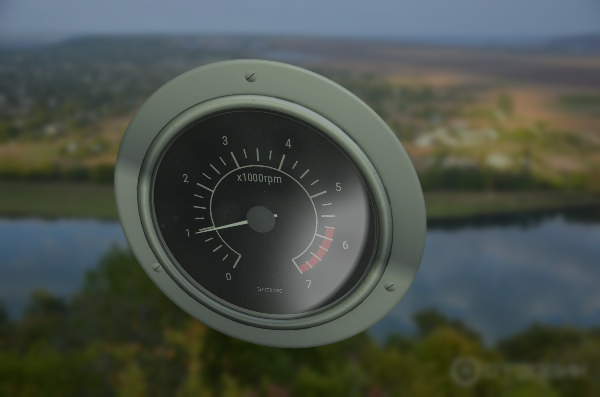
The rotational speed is {"value": 1000, "unit": "rpm"}
